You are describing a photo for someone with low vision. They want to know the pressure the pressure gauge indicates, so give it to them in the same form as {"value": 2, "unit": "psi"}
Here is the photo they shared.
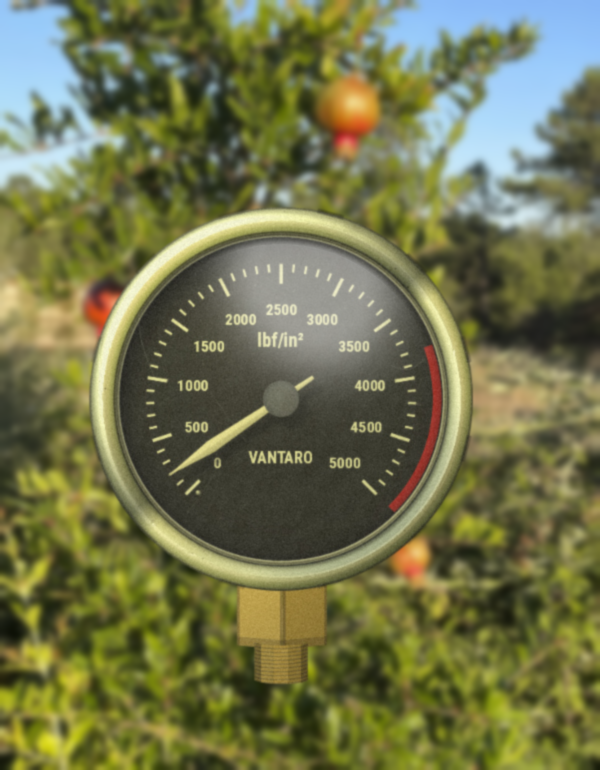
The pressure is {"value": 200, "unit": "psi"}
